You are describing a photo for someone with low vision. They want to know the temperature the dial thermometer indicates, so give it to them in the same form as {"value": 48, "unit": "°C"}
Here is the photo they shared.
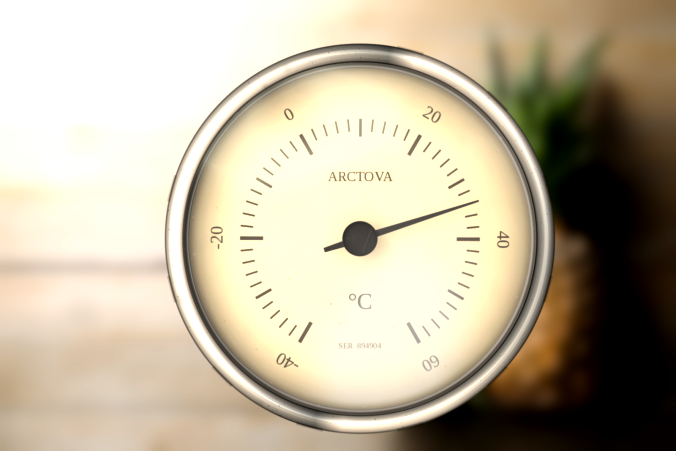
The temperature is {"value": 34, "unit": "°C"}
